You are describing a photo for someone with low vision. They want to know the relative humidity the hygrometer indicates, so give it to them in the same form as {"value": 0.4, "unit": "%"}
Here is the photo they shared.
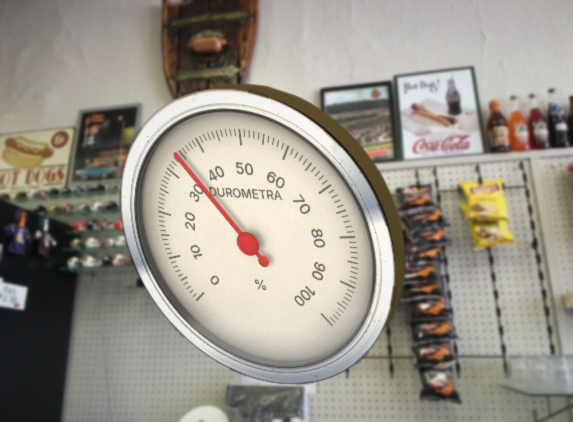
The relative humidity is {"value": 35, "unit": "%"}
